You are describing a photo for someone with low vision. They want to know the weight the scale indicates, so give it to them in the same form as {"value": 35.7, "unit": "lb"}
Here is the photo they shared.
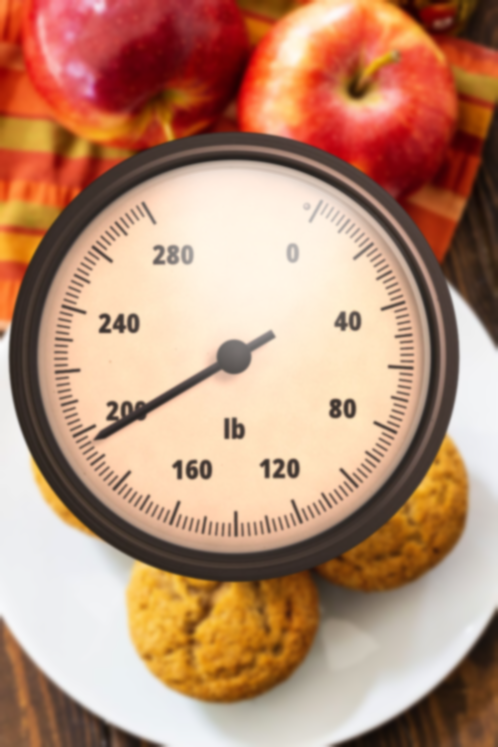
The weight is {"value": 196, "unit": "lb"}
